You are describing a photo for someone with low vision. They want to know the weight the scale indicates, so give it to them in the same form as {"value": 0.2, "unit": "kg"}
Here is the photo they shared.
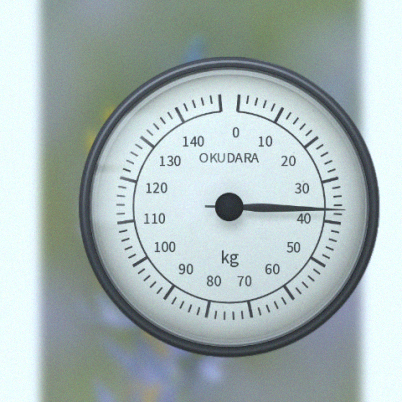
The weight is {"value": 37, "unit": "kg"}
